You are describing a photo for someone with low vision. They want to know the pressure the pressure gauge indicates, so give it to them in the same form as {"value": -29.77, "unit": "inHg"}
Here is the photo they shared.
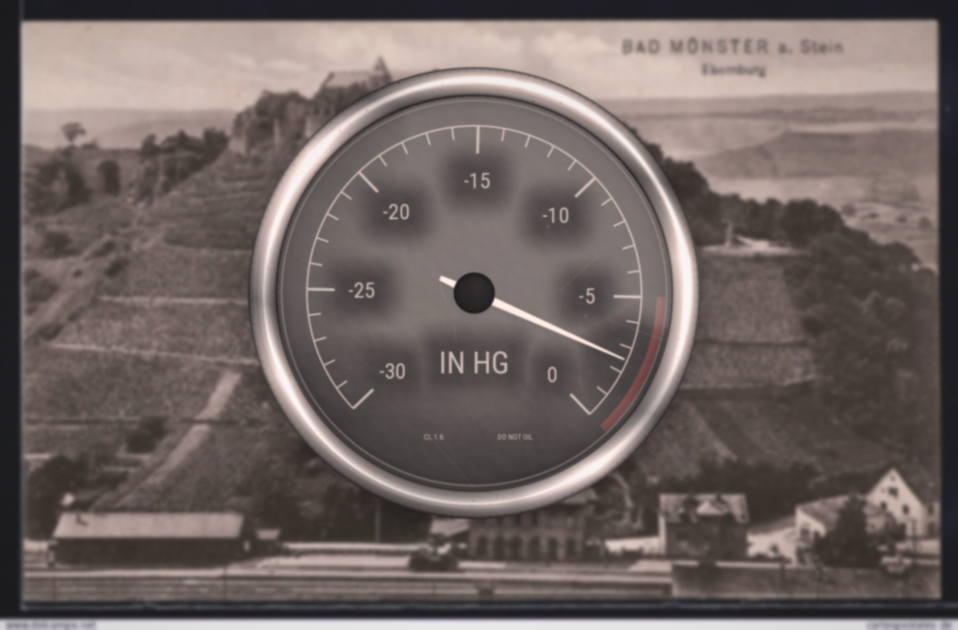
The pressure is {"value": -2.5, "unit": "inHg"}
